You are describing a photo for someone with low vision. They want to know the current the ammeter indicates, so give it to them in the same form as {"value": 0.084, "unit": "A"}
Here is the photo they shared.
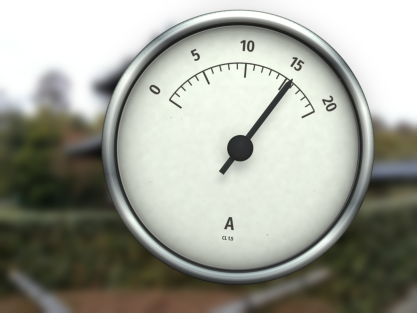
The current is {"value": 15.5, "unit": "A"}
